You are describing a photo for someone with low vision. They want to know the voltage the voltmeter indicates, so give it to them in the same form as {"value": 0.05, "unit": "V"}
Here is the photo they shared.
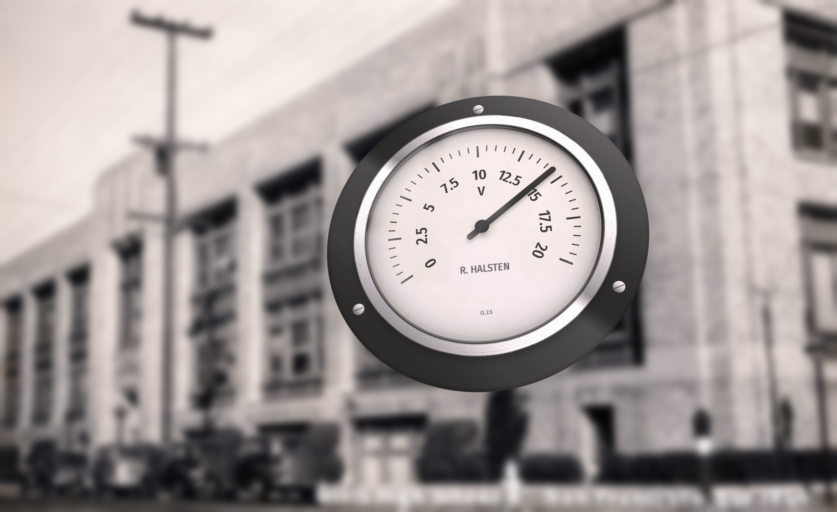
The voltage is {"value": 14.5, "unit": "V"}
